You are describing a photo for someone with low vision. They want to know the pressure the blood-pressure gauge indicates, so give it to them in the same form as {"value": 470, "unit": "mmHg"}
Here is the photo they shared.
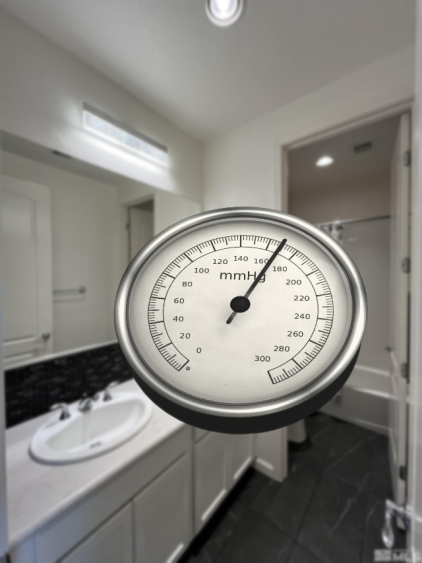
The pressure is {"value": 170, "unit": "mmHg"}
